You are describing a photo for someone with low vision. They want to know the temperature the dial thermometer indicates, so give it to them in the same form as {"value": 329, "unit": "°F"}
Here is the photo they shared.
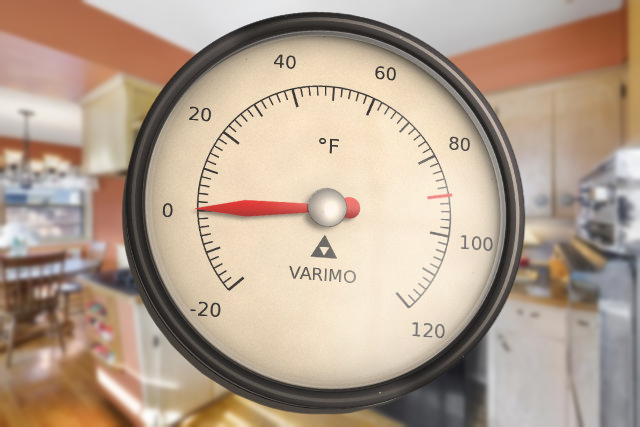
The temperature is {"value": 0, "unit": "°F"}
